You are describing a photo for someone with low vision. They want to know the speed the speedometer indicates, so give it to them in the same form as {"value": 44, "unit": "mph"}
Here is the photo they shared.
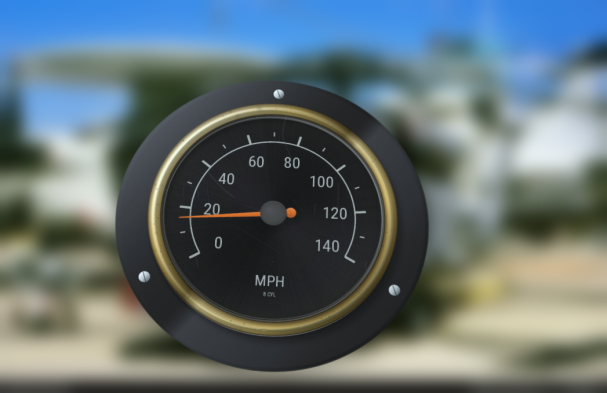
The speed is {"value": 15, "unit": "mph"}
